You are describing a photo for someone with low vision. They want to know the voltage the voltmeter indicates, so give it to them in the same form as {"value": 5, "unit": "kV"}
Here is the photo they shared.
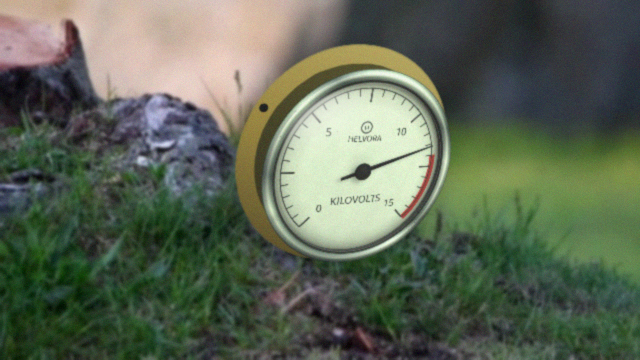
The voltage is {"value": 11.5, "unit": "kV"}
